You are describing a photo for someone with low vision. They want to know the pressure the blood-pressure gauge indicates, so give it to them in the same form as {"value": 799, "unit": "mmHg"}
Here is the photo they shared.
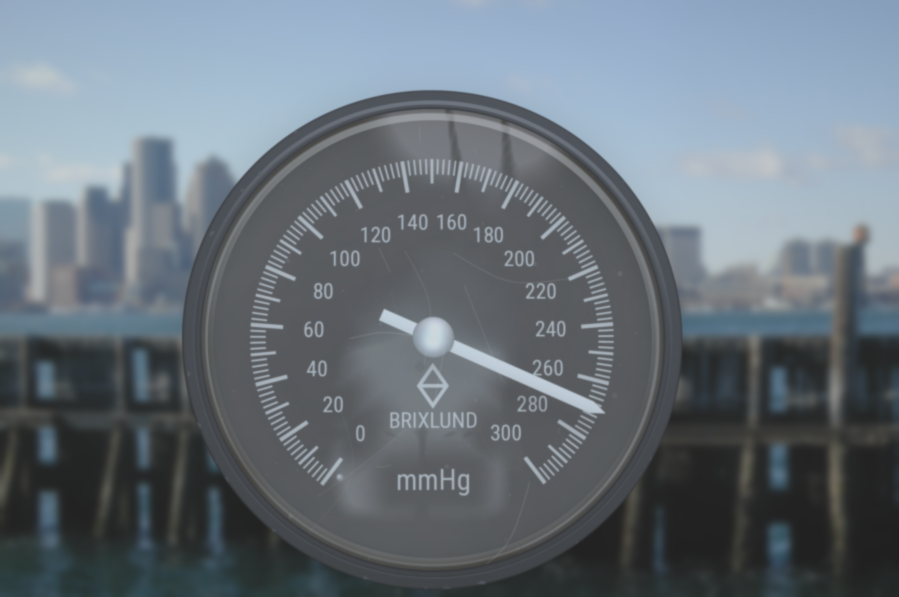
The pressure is {"value": 270, "unit": "mmHg"}
